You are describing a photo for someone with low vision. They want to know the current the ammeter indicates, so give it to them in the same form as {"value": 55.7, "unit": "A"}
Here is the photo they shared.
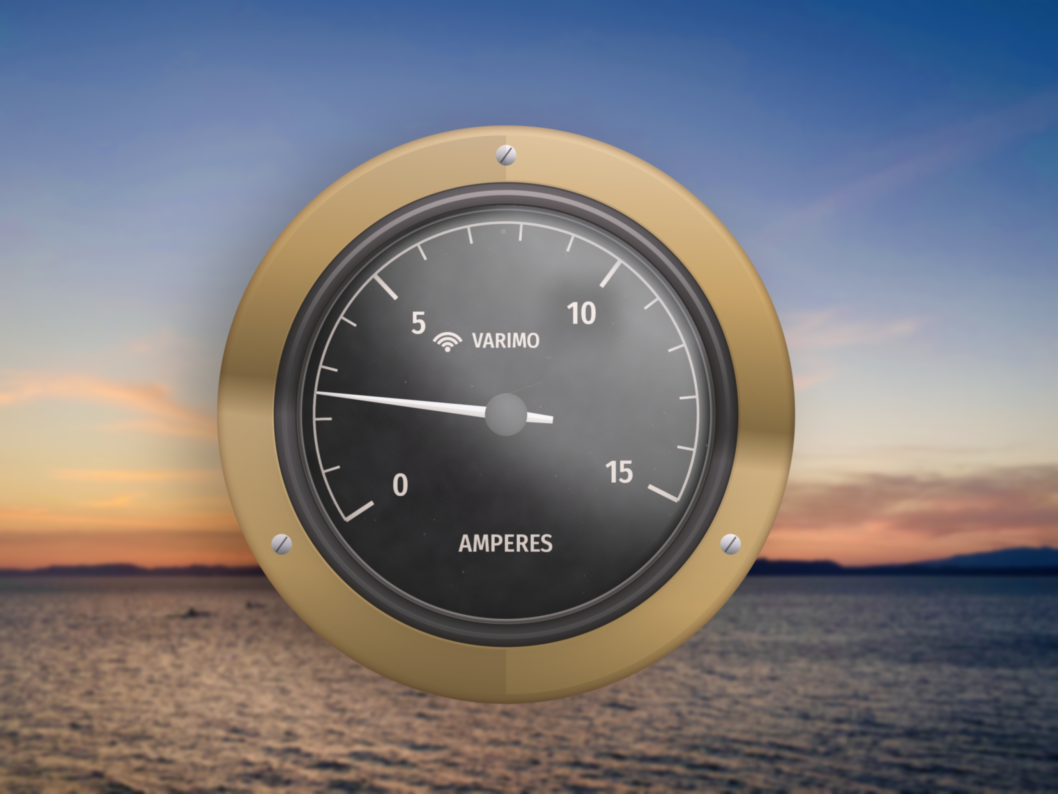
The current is {"value": 2.5, "unit": "A"}
